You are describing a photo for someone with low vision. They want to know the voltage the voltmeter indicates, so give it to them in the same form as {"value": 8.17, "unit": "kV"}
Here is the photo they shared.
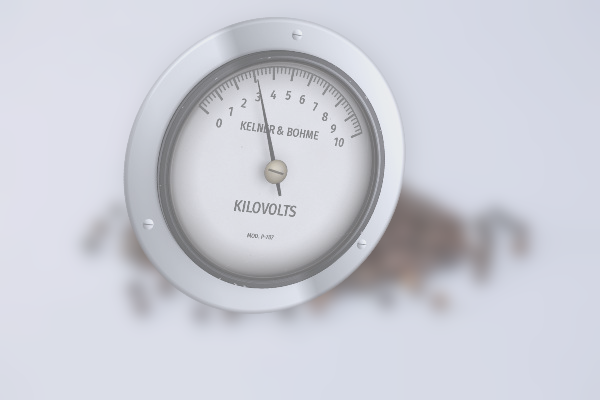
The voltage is {"value": 3, "unit": "kV"}
